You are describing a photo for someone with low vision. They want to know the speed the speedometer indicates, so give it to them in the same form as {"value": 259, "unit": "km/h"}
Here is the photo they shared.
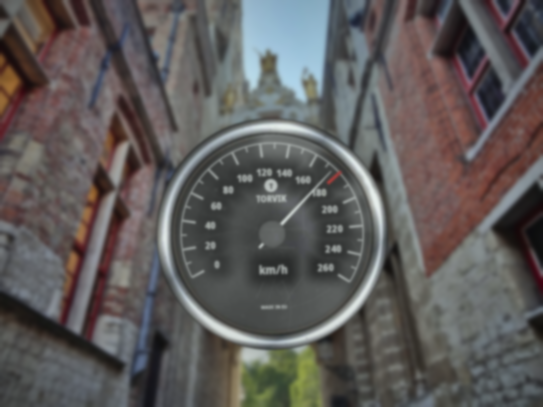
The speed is {"value": 175, "unit": "km/h"}
